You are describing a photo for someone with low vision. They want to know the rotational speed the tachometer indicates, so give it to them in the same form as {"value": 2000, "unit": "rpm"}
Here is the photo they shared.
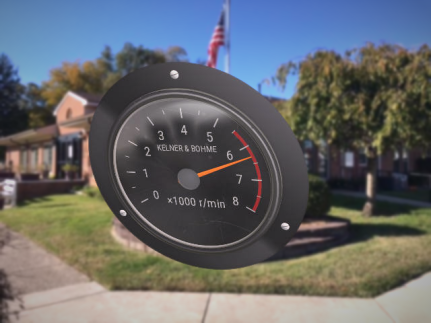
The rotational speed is {"value": 6250, "unit": "rpm"}
